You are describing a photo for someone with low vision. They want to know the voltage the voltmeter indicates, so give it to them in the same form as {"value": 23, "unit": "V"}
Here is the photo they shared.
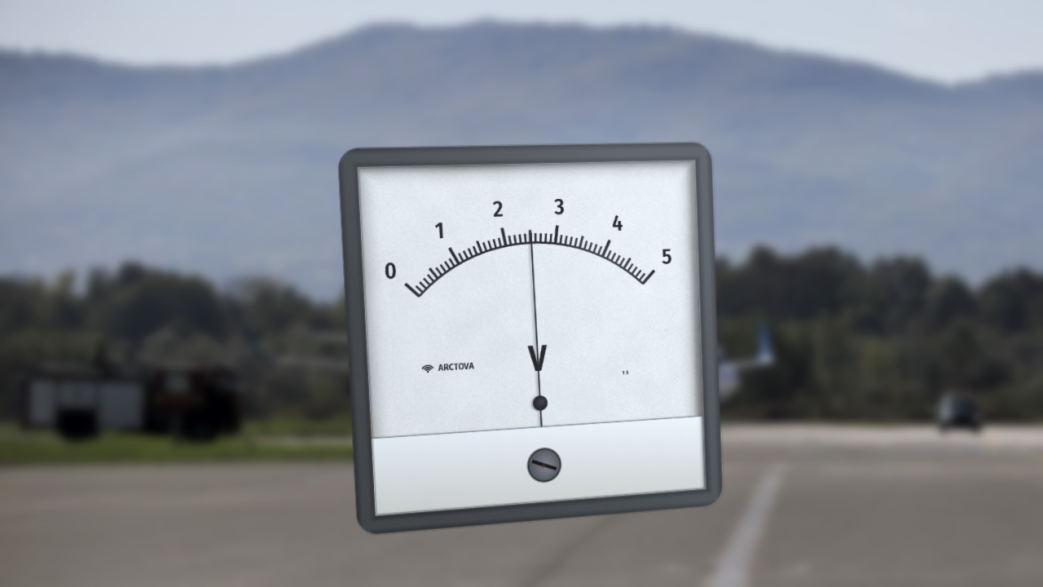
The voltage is {"value": 2.5, "unit": "V"}
